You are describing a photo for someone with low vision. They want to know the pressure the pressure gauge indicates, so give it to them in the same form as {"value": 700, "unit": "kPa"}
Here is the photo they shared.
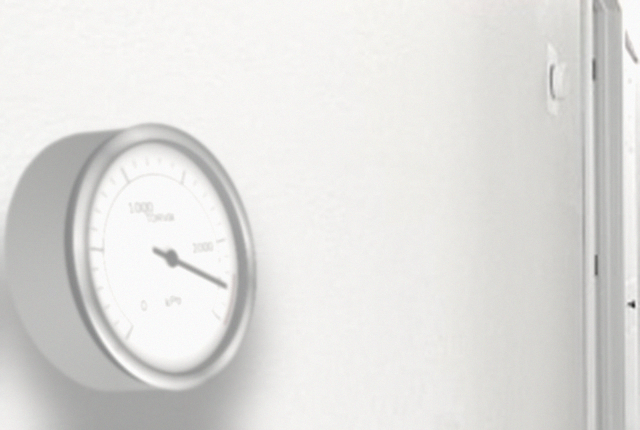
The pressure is {"value": 2300, "unit": "kPa"}
